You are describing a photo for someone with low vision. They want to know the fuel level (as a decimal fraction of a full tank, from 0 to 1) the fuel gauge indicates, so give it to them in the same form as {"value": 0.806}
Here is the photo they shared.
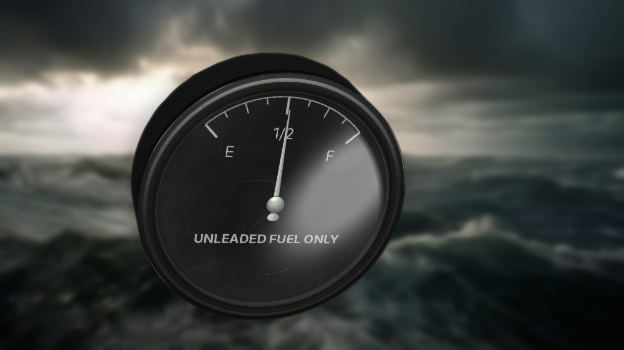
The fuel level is {"value": 0.5}
